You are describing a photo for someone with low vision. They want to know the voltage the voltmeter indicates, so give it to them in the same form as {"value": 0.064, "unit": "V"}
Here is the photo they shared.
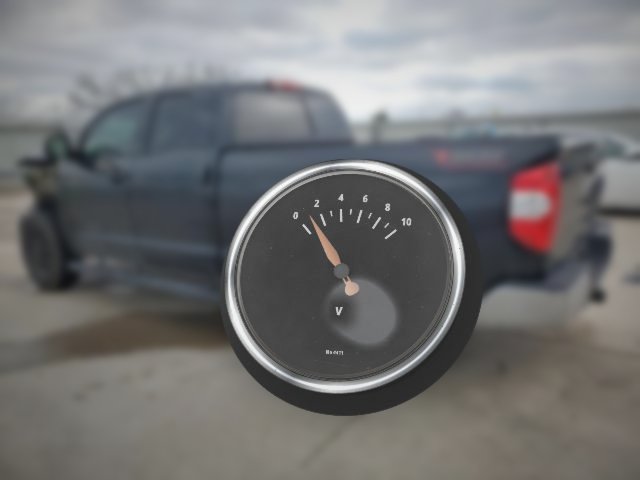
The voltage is {"value": 1, "unit": "V"}
